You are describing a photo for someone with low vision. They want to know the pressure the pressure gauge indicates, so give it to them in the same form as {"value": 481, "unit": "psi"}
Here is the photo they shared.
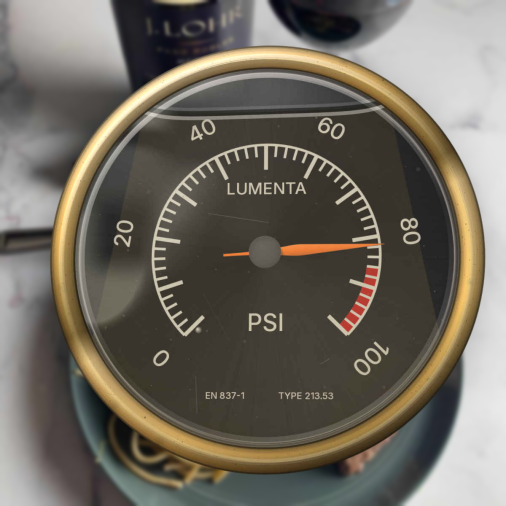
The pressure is {"value": 82, "unit": "psi"}
